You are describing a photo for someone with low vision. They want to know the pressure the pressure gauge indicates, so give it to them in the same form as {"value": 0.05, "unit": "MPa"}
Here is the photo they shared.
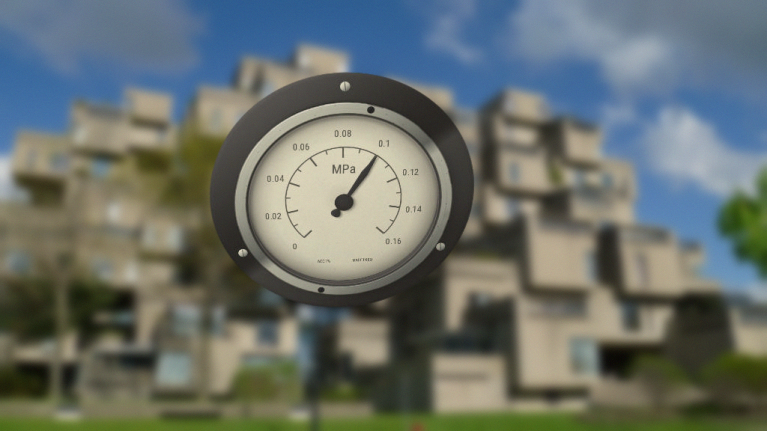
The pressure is {"value": 0.1, "unit": "MPa"}
